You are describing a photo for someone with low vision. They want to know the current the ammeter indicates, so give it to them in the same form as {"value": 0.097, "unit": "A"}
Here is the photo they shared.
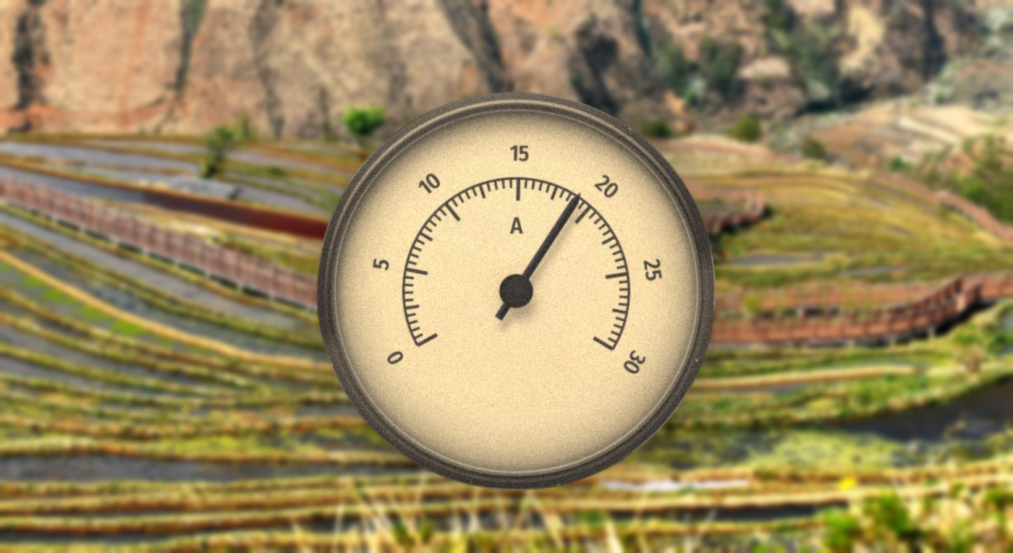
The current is {"value": 19, "unit": "A"}
